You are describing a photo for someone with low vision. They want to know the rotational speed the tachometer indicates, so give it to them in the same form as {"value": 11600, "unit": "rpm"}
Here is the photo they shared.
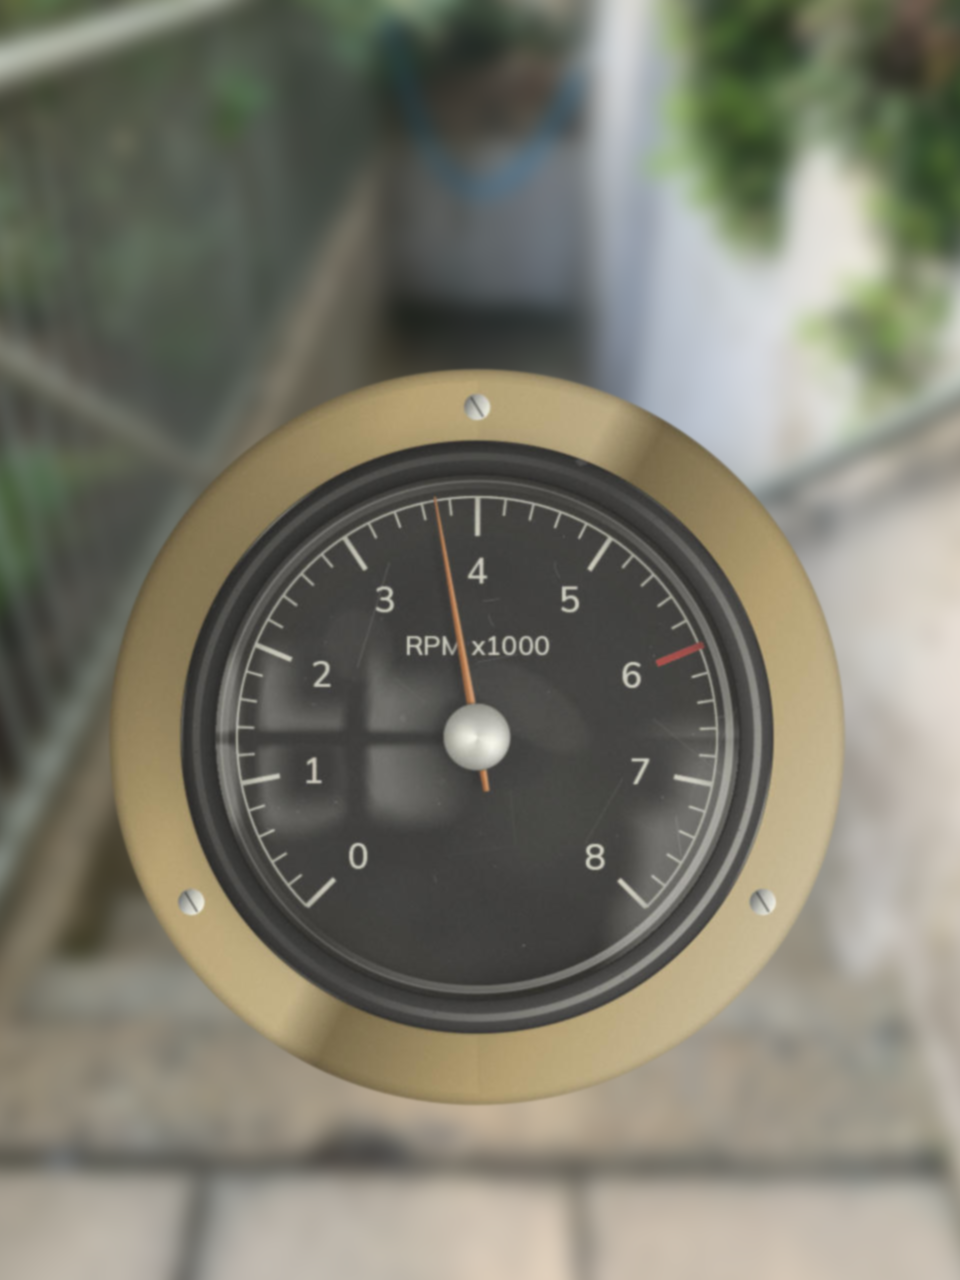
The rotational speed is {"value": 3700, "unit": "rpm"}
